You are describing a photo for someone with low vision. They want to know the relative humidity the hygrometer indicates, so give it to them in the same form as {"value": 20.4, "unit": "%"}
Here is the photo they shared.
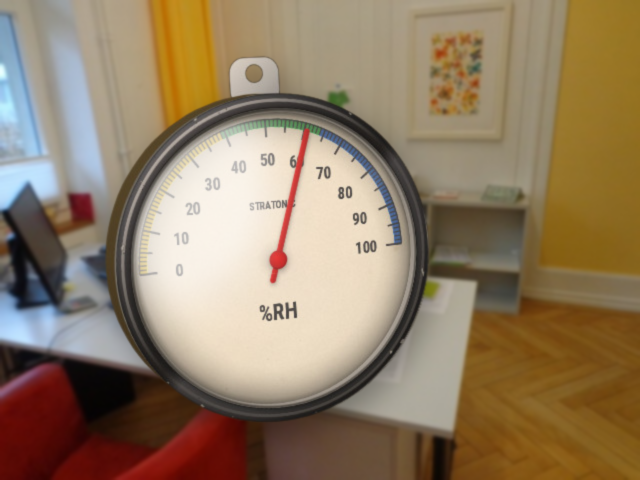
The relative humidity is {"value": 60, "unit": "%"}
